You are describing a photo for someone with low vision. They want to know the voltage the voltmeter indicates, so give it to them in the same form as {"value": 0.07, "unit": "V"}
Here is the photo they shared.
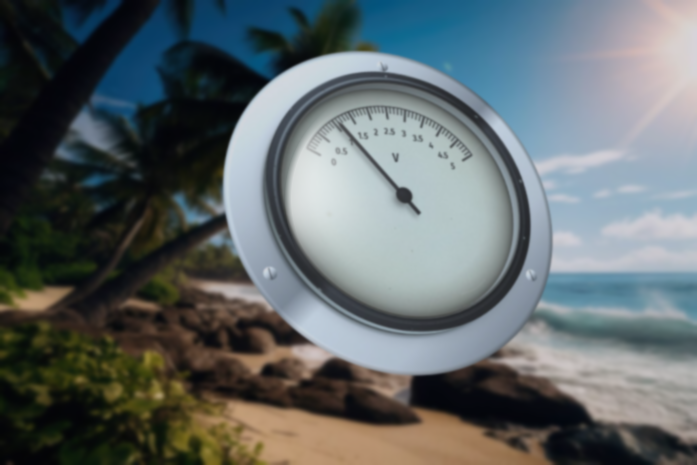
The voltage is {"value": 1, "unit": "V"}
